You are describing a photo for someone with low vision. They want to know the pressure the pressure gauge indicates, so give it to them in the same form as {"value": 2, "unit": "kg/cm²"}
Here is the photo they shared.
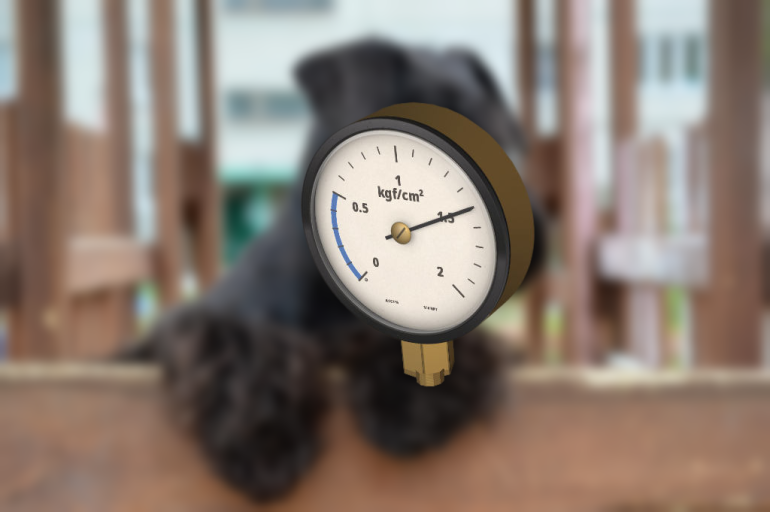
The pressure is {"value": 1.5, "unit": "kg/cm²"}
